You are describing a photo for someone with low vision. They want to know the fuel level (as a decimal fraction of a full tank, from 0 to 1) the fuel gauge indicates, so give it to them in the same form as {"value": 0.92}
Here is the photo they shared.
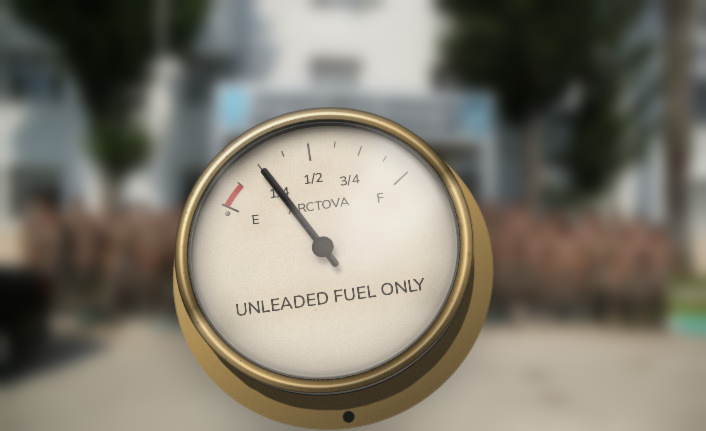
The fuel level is {"value": 0.25}
